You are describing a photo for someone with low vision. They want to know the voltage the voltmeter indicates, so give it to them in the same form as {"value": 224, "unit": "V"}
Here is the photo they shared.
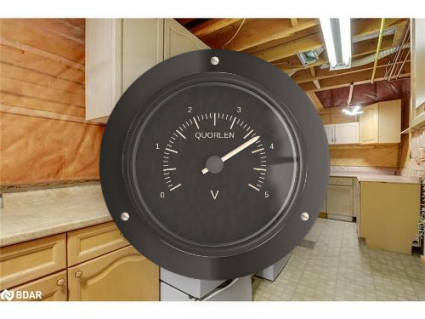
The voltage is {"value": 3.7, "unit": "V"}
